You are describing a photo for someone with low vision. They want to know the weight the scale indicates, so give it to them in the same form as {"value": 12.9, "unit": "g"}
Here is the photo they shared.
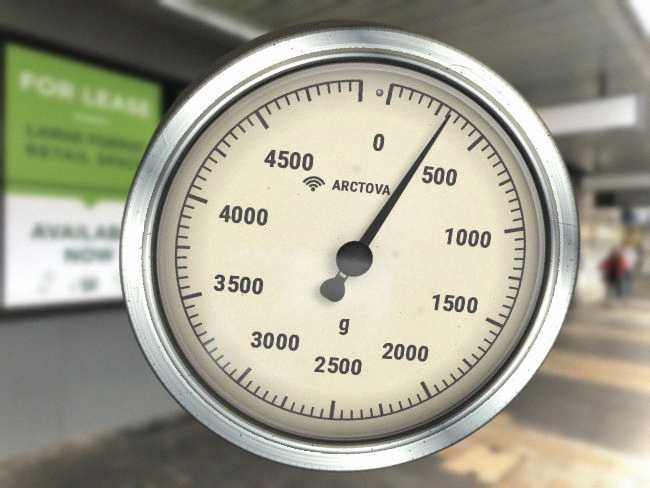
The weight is {"value": 300, "unit": "g"}
